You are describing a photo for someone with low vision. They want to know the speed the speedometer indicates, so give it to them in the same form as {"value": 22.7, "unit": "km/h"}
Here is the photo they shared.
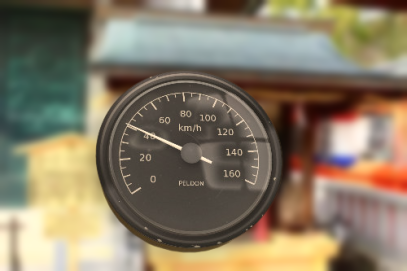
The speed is {"value": 40, "unit": "km/h"}
